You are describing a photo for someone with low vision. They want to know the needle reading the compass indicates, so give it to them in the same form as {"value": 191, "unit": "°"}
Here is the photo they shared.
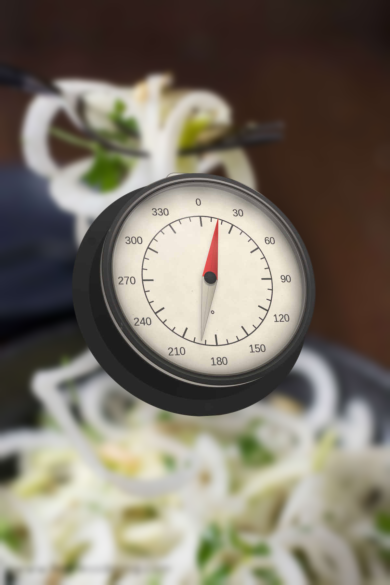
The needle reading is {"value": 15, "unit": "°"}
